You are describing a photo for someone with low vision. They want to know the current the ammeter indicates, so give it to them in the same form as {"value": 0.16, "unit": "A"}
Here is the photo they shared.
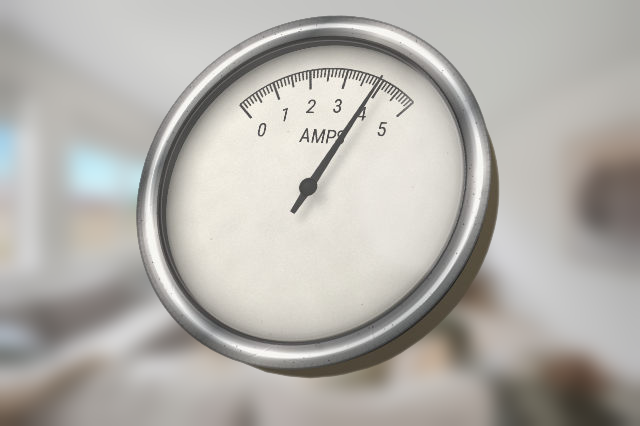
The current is {"value": 4, "unit": "A"}
